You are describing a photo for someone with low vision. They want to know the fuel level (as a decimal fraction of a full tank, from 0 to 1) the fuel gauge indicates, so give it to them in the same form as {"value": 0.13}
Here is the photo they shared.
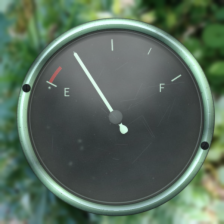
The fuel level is {"value": 0.25}
